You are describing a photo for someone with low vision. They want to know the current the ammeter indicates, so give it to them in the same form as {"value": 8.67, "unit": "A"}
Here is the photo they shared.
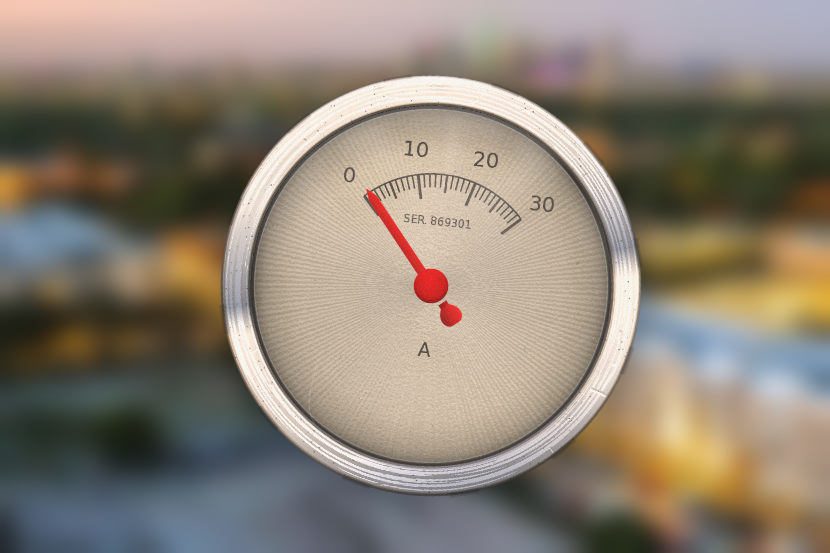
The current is {"value": 1, "unit": "A"}
